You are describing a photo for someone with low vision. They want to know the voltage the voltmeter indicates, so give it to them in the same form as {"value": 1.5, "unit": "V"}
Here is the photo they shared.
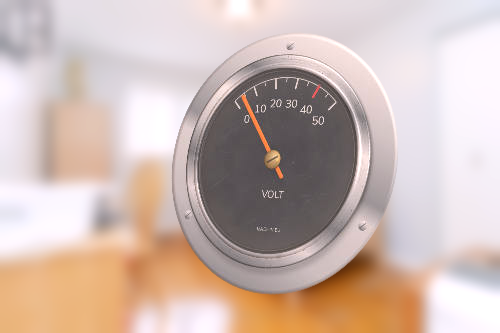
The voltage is {"value": 5, "unit": "V"}
